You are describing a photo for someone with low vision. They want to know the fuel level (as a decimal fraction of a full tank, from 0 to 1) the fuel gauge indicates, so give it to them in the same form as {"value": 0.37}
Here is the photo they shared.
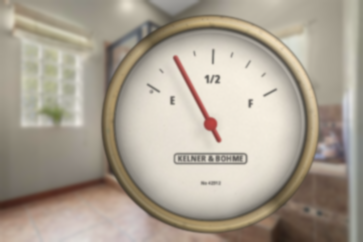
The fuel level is {"value": 0.25}
